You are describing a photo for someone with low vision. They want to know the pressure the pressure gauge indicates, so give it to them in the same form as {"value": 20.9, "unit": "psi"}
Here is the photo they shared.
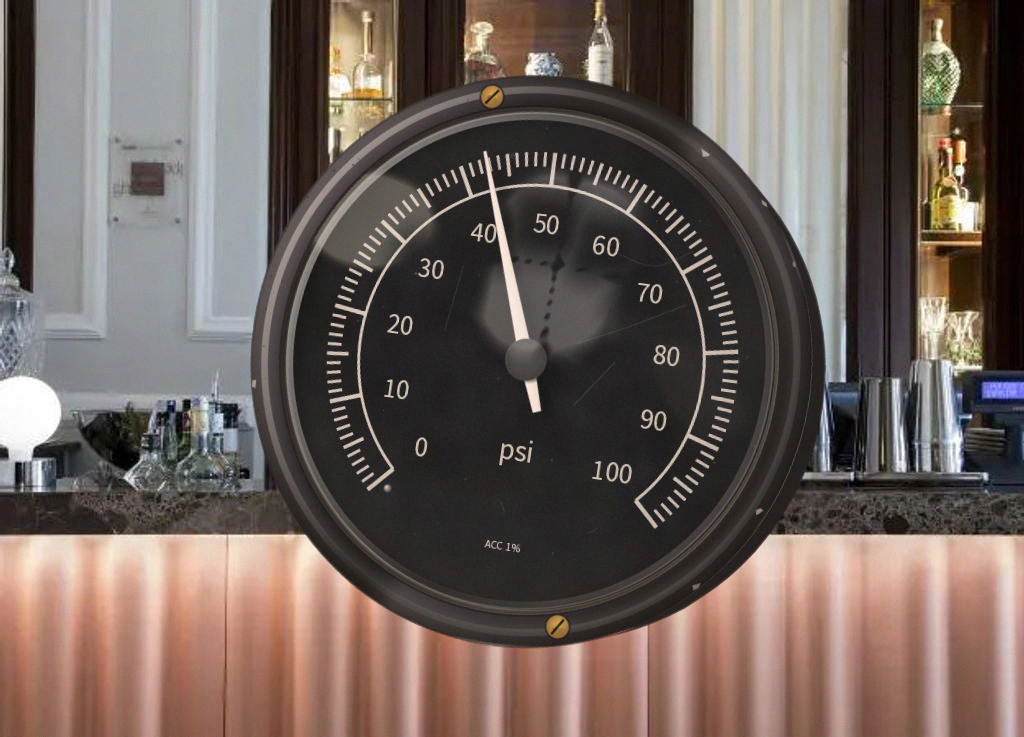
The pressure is {"value": 43, "unit": "psi"}
